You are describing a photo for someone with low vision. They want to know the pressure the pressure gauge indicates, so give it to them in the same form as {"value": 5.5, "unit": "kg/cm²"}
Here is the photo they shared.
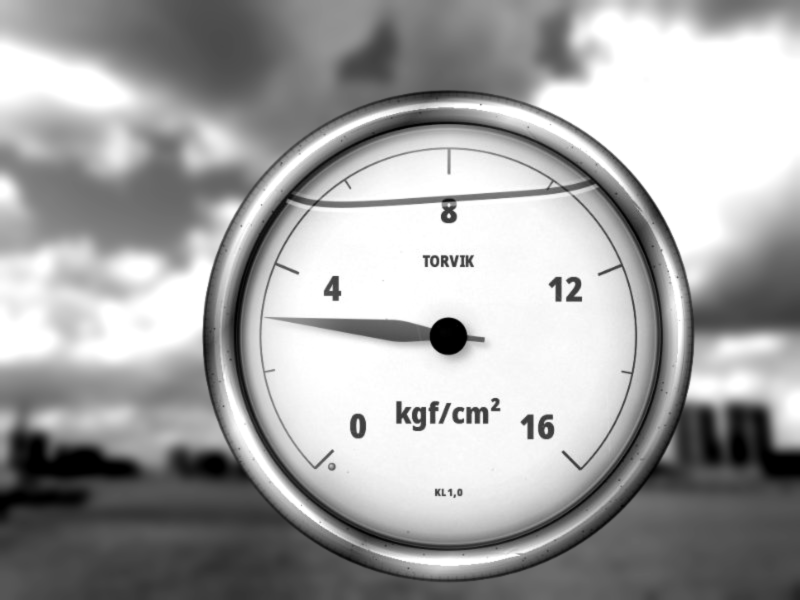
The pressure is {"value": 3, "unit": "kg/cm²"}
